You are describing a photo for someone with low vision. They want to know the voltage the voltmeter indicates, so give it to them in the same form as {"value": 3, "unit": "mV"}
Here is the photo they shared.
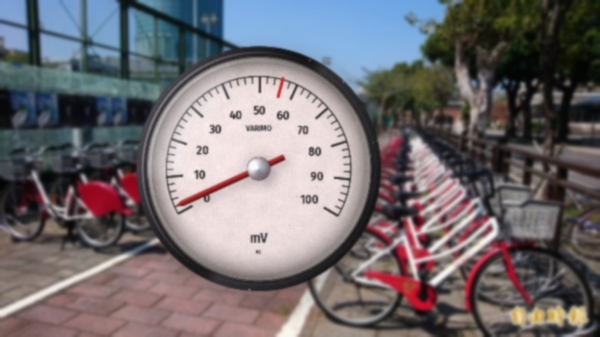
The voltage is {"value": 2, "unit": "mV"}
